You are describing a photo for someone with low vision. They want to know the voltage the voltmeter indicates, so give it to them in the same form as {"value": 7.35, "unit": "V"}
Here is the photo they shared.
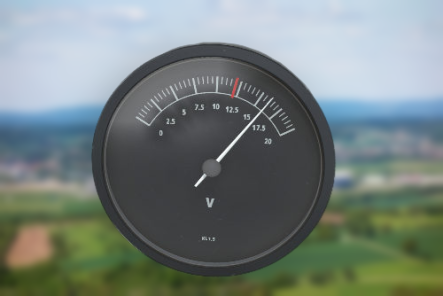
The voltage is {"value": 16, "unit": "V"}
